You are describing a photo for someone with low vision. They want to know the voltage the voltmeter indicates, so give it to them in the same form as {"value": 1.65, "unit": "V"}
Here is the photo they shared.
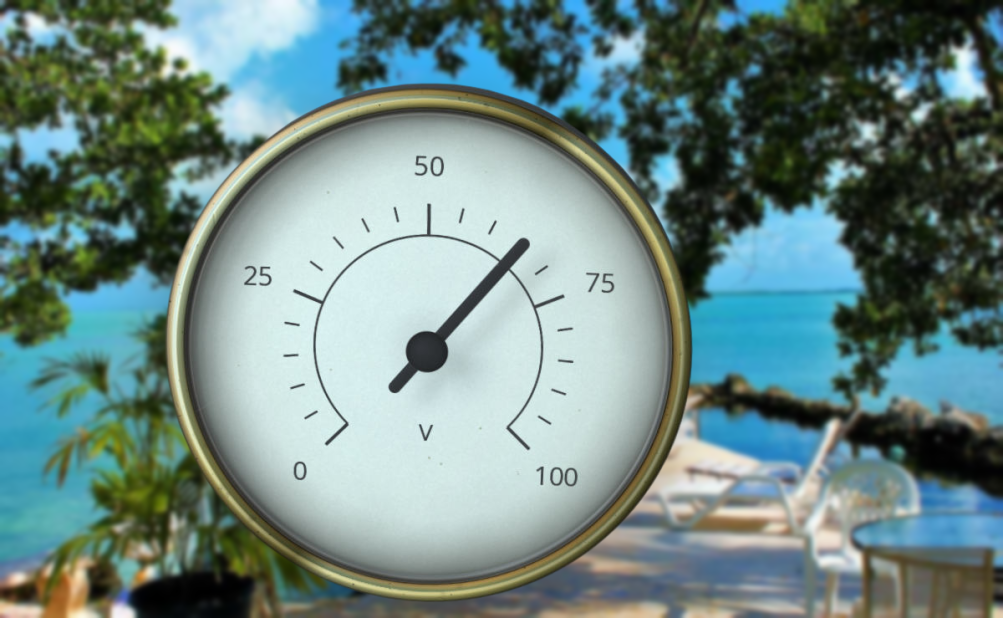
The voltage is {"value": 65, "unit": "V"}
